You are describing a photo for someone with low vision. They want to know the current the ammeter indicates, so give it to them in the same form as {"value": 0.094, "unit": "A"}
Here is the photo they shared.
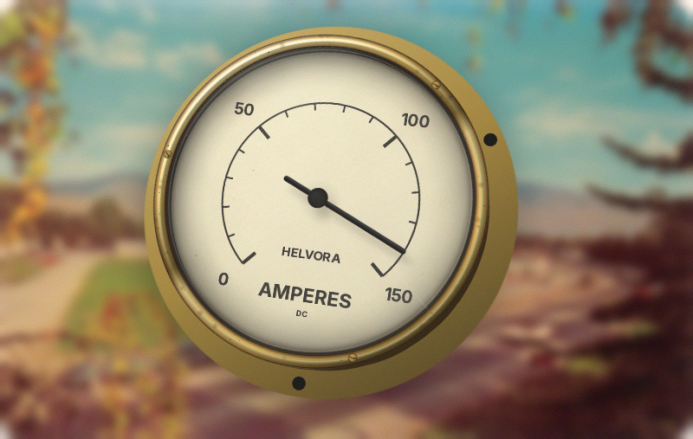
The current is {"value": 140, "unit": "A"}
